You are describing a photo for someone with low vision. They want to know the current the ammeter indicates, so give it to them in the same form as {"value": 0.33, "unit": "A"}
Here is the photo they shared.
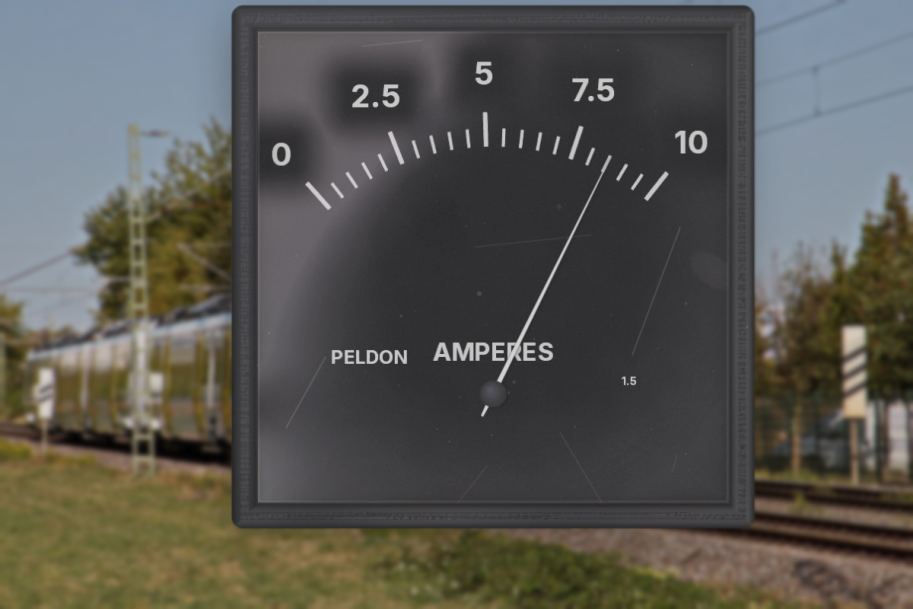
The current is {"value": 8.5, "unit": "A"}
